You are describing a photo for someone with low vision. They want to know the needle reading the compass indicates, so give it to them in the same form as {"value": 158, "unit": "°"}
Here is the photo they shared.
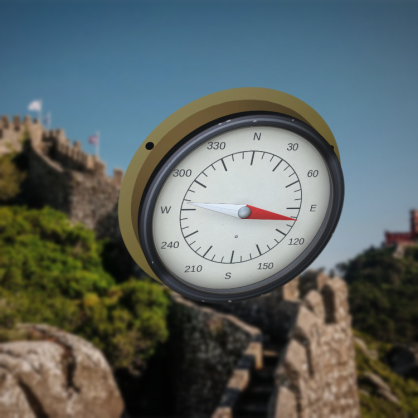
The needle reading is {"value": 100, "unit": "°"}
